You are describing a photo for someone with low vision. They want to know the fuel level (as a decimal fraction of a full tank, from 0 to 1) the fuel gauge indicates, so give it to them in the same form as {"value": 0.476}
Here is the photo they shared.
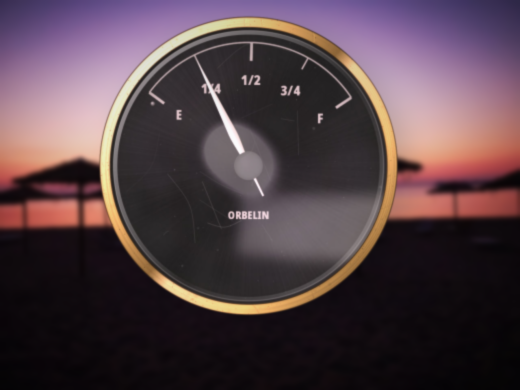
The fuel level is {"value": 0.25}
